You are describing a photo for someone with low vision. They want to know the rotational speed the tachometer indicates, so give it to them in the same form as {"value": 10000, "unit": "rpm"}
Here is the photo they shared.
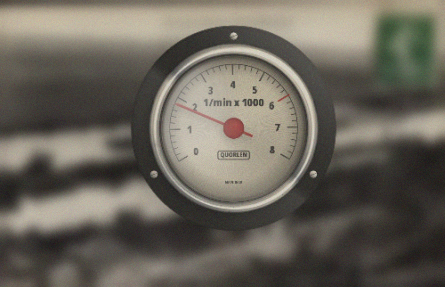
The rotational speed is {"value": 1800, "unit": "rpm"}
